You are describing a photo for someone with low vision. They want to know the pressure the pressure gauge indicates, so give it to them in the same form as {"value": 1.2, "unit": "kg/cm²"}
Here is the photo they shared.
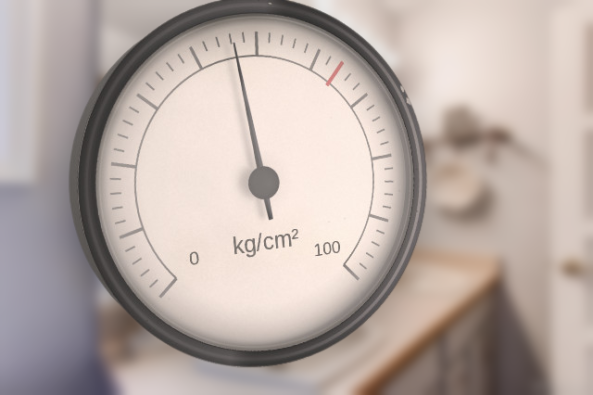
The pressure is {"value": 46, "unit": "kg/cm²"}
